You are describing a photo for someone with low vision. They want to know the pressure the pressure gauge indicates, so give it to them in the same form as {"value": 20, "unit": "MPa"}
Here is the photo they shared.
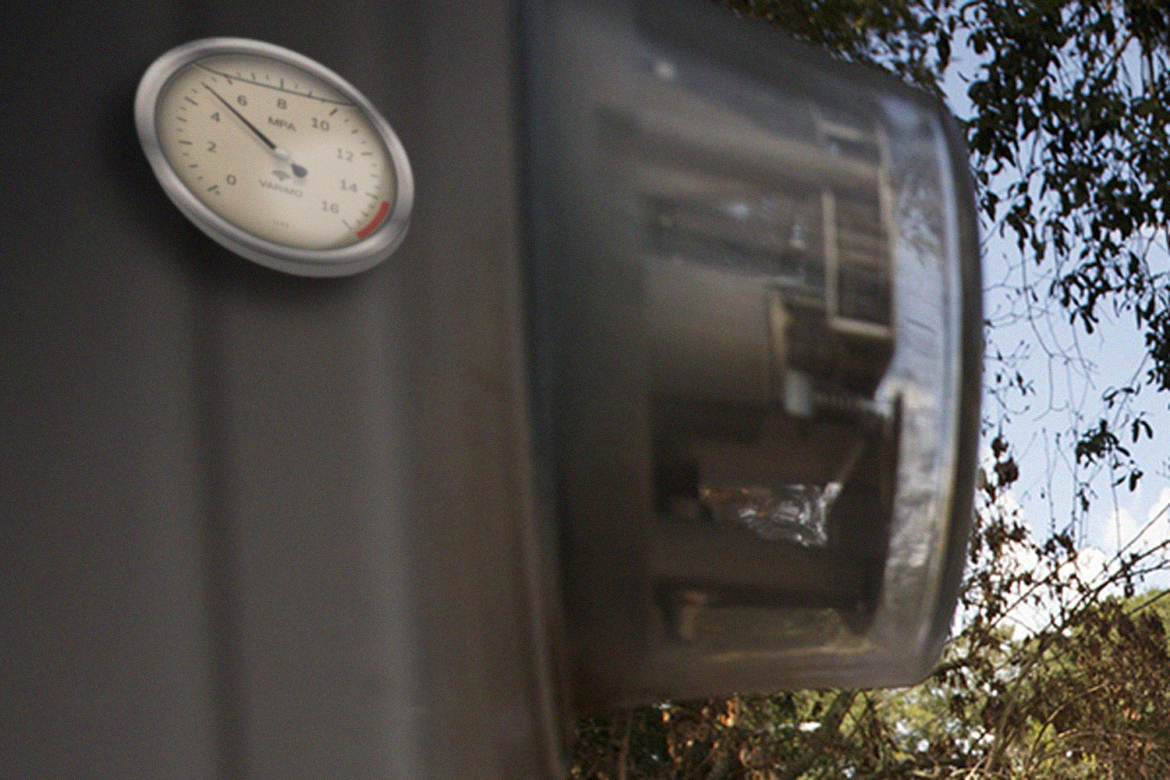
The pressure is {"value": 5, "unit": "MPa"}
